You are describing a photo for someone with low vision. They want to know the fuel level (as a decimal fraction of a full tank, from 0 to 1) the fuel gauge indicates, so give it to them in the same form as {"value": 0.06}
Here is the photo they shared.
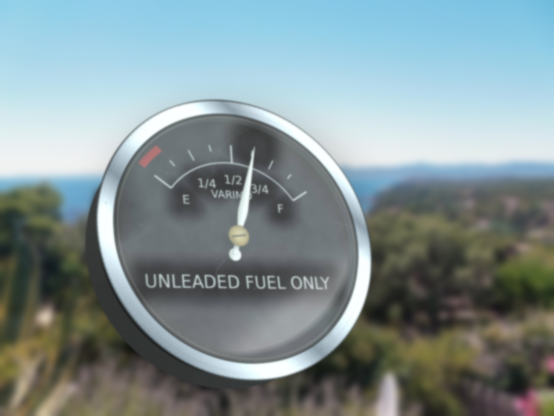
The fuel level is {"value": 0.625}
